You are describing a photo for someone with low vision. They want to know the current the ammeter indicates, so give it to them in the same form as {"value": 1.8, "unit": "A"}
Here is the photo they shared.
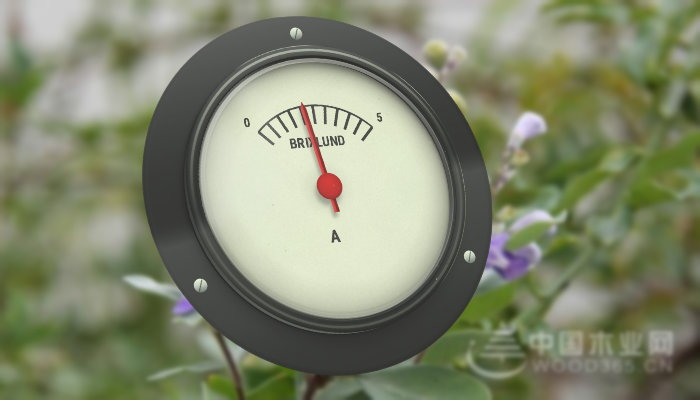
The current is {"value": 2, "unit": "A"}
